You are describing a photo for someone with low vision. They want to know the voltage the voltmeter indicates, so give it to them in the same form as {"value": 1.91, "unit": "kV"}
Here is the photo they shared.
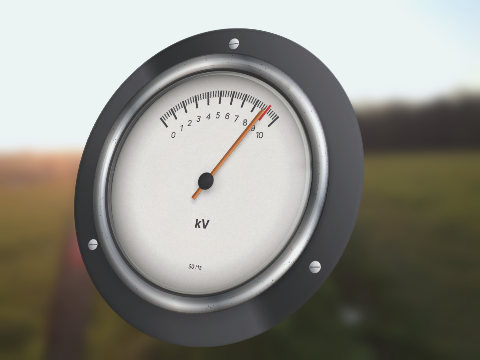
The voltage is {"value": 9, "unit": "kV"}
